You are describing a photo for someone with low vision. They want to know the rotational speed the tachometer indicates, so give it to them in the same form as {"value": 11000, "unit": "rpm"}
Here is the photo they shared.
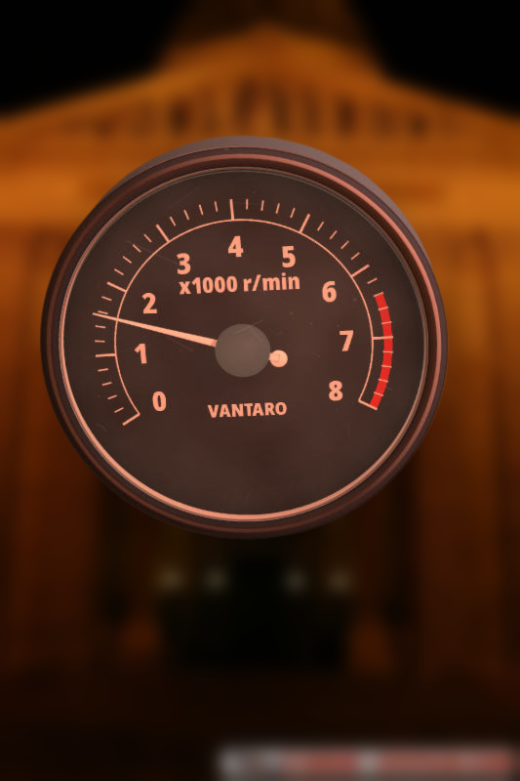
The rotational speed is {"value": 1600, "unit": "rpm"}
